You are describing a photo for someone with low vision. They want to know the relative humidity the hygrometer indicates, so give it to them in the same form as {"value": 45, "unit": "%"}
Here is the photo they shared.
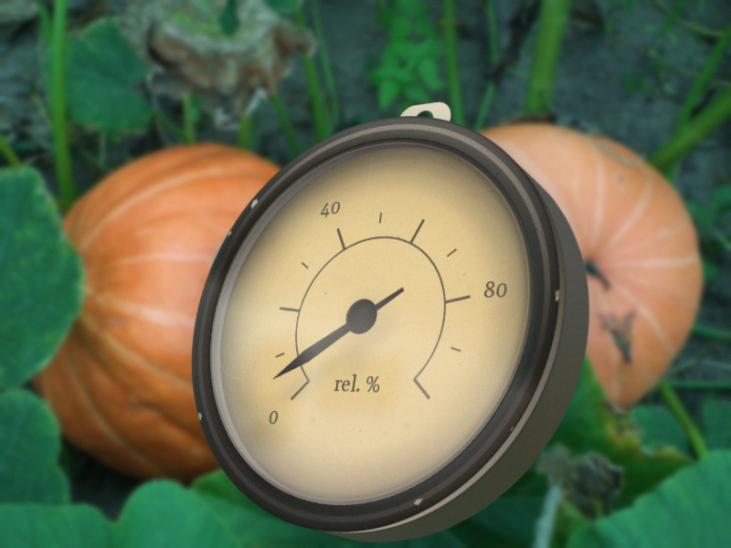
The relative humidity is {"value": 5, "unit": "%"}
